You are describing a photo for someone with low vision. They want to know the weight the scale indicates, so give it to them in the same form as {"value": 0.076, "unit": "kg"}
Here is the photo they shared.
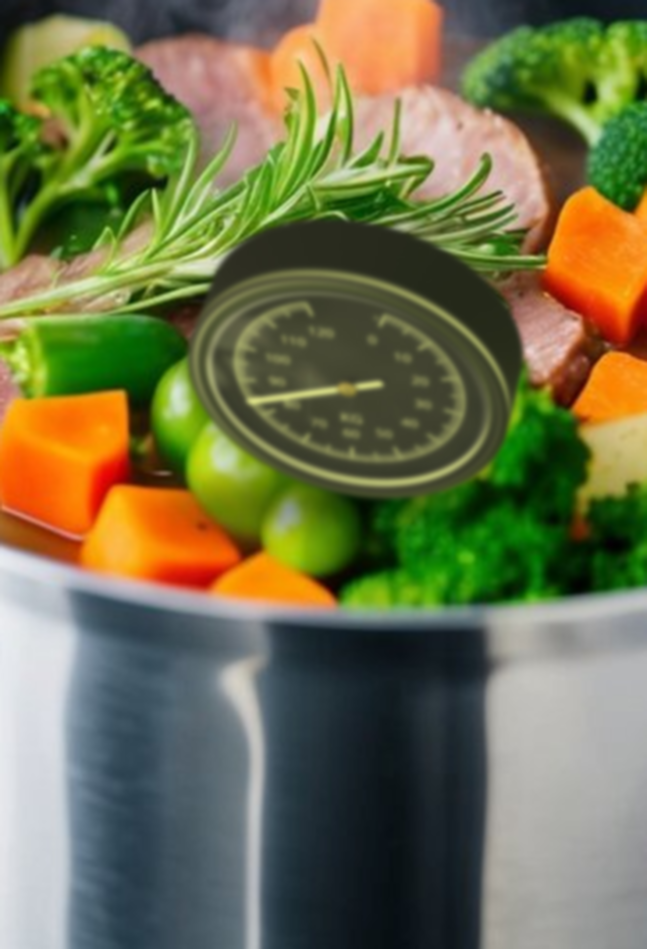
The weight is {"value": 85, "unit": "kg"}
